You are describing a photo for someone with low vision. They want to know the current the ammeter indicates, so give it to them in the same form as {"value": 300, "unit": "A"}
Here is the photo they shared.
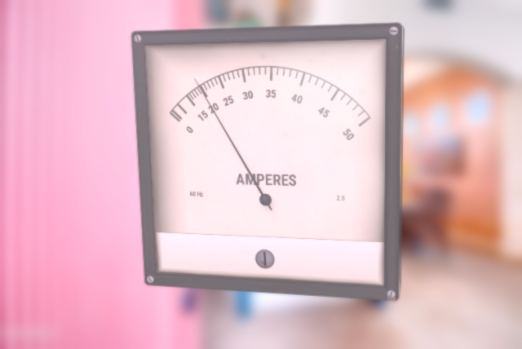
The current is {"value": 20, "unit": "A"}
